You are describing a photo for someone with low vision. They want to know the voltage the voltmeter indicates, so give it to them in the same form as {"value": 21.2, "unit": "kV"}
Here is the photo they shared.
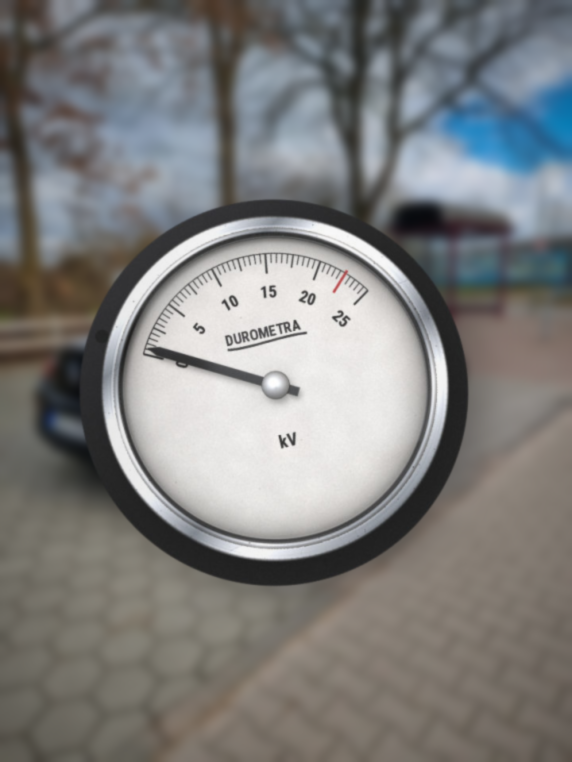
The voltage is {"value": 0.5, "unit": "kV"}
